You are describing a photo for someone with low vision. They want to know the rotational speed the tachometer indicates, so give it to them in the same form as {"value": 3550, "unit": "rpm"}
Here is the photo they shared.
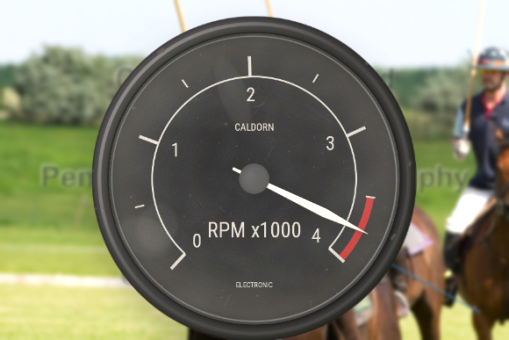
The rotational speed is {"value": 3750, "unit": "rpm"}
